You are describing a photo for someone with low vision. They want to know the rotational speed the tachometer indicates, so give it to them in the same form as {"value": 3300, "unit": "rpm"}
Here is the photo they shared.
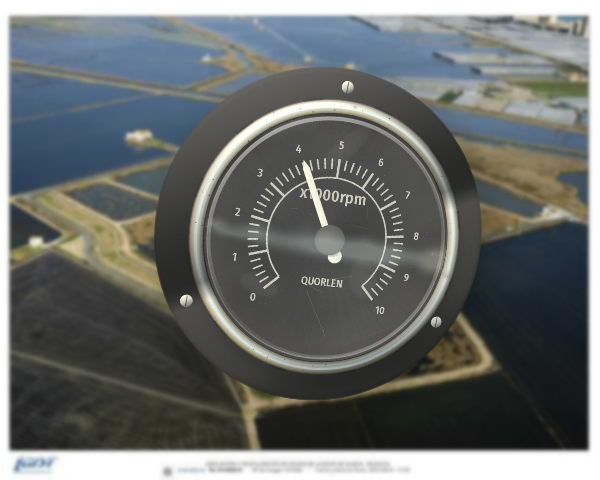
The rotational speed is {"value": 4000, "unit": "rpm"}
